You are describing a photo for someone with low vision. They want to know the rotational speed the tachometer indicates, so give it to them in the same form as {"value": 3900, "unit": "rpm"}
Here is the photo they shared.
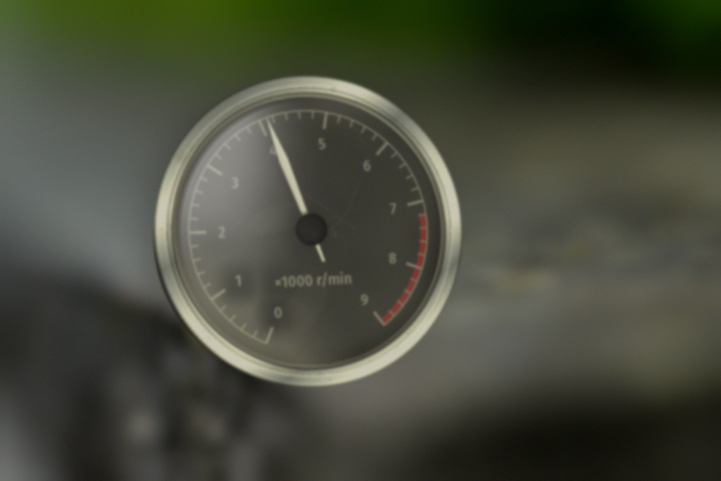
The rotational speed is {"value": 4100, "unit": "rpm"}
